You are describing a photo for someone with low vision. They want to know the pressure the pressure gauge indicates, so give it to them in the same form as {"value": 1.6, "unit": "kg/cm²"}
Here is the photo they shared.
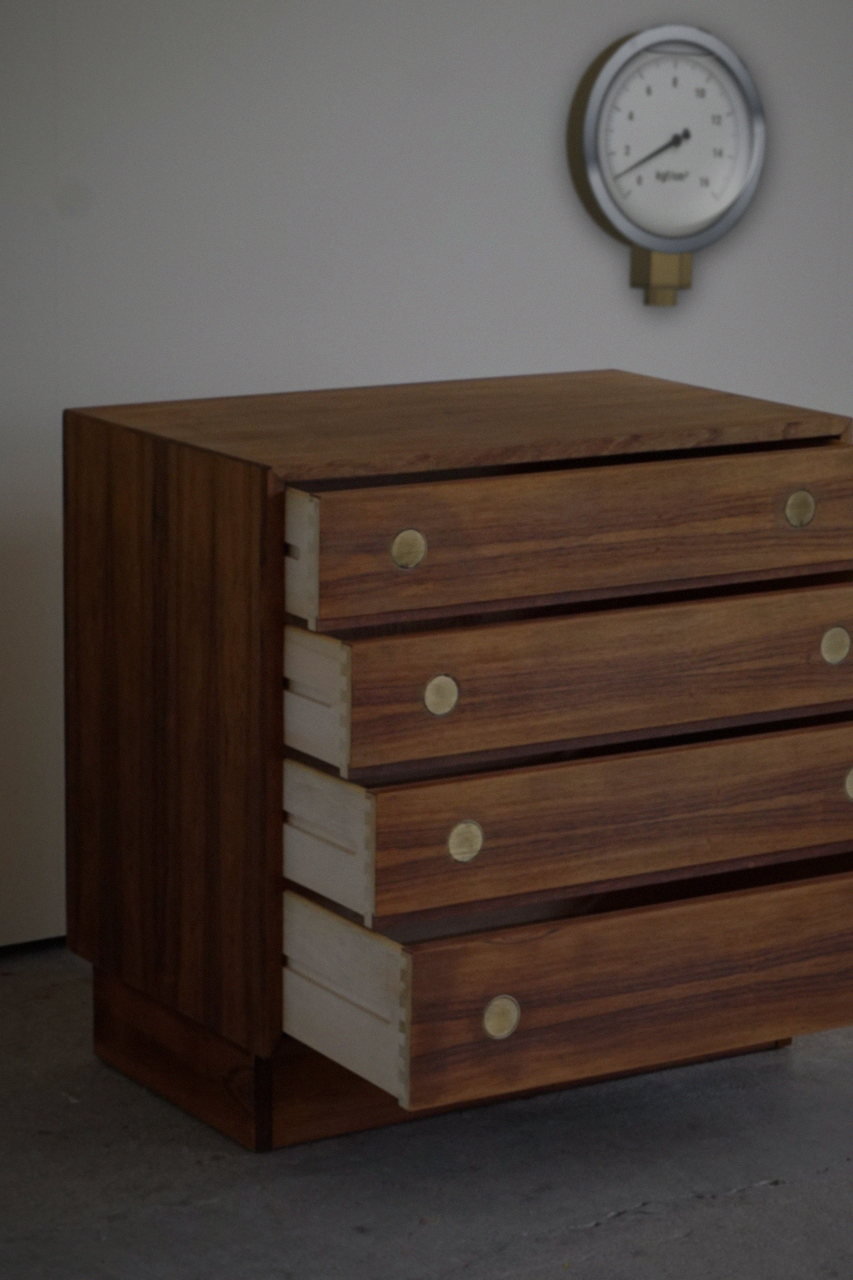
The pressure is {"value": 1, "unit": "kg/cm²"}
